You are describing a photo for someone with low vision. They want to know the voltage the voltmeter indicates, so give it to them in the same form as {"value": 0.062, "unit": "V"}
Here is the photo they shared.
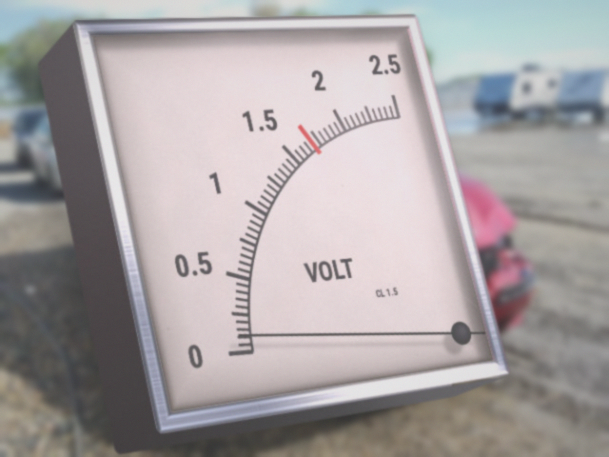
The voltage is {"value": 0.1, "unit": "V"}
